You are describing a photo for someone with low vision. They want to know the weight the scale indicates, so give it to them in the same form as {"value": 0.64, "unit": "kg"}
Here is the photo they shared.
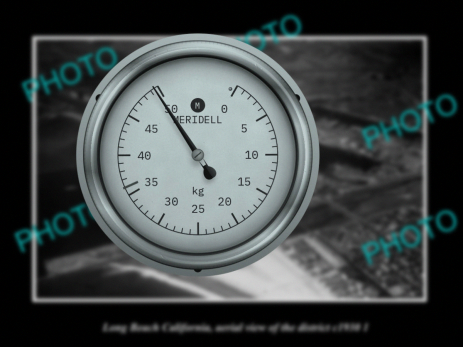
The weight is {"value": 49.5, "unit": "kg"}
